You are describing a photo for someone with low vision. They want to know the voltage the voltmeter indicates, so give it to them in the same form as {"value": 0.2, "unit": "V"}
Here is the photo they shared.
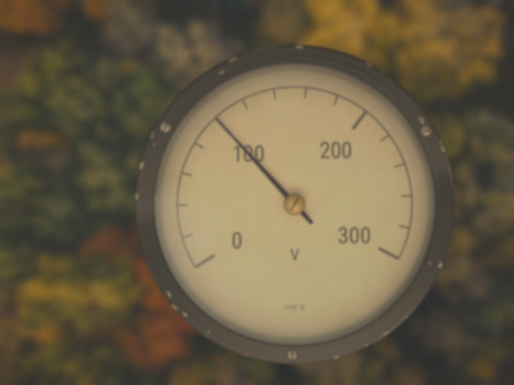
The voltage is {"value": 100, "unit": "V"}
